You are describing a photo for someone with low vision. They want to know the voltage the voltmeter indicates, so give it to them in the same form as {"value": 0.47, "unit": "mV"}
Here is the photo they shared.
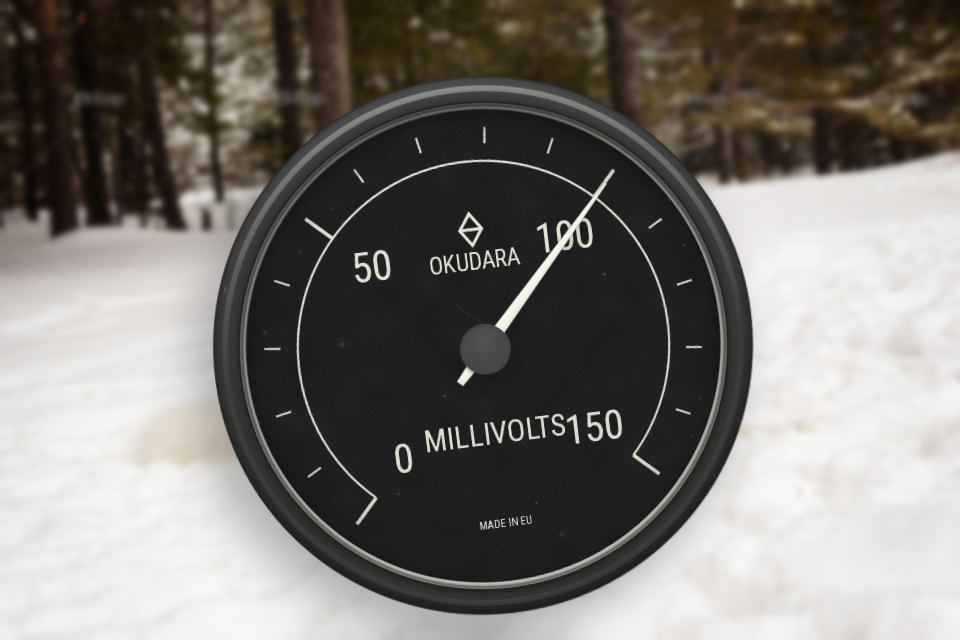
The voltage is {"value": 100, "unit": "mV"}
